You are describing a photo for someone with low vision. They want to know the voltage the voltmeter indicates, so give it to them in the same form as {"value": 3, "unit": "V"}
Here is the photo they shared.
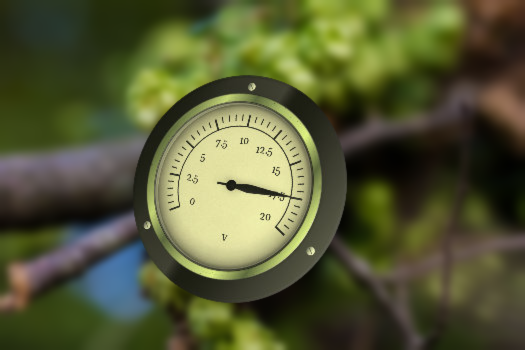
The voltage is {"value": 17.5, "unit": "V"}
